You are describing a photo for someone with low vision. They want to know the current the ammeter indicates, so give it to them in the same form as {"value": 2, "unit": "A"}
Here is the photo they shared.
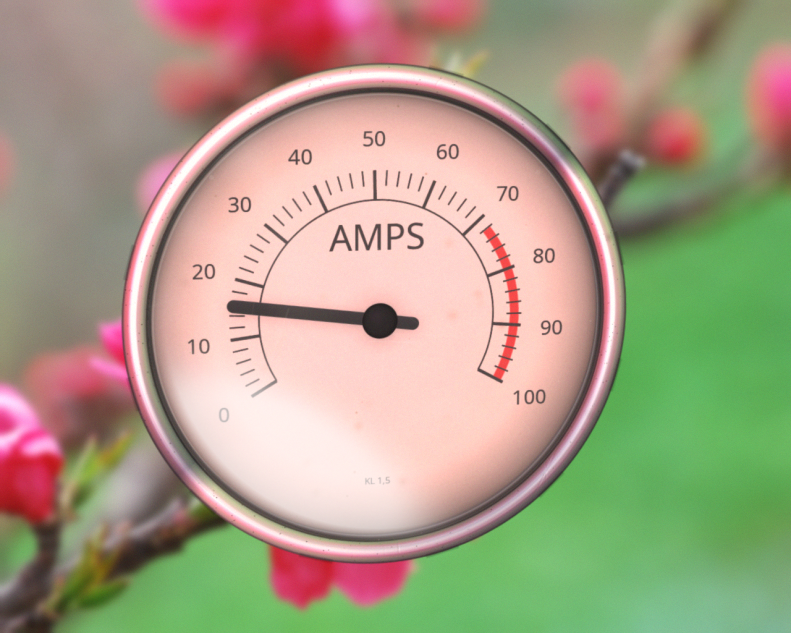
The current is {"value": 16, "unit": "A"}
